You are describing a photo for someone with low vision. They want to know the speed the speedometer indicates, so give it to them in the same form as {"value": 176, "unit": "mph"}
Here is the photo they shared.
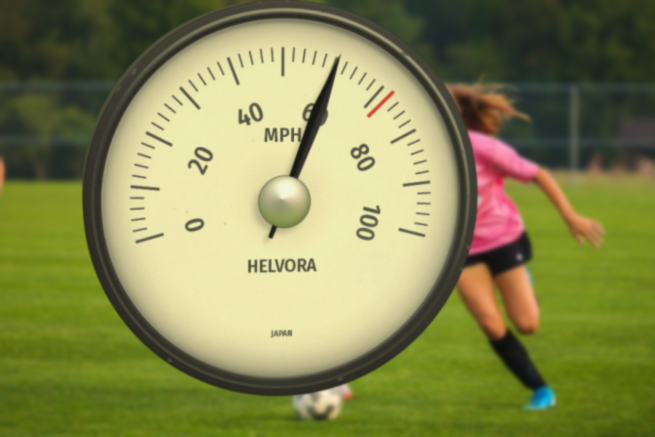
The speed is {"value": 60, "unit": "mph"}
